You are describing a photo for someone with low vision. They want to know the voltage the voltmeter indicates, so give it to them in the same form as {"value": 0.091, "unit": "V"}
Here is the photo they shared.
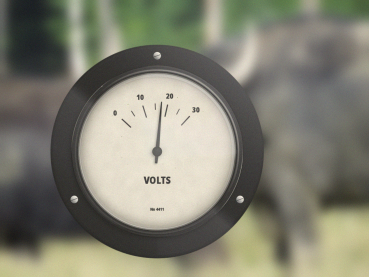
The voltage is {"value": 17.5, "unit": "V"}
